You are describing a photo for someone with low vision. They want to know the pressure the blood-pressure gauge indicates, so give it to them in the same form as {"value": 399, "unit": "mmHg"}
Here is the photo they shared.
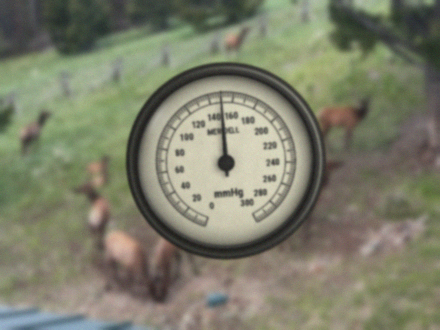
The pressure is {"value": 150, "unit": "mmHg"}
